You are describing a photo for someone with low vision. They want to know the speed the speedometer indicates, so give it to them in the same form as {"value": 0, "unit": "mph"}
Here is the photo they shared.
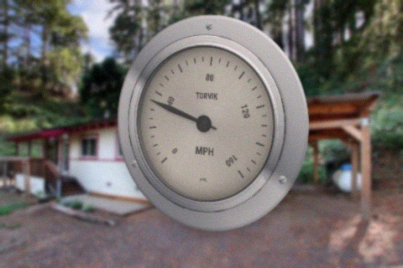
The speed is {"value": 35, "unit": "mph"}
